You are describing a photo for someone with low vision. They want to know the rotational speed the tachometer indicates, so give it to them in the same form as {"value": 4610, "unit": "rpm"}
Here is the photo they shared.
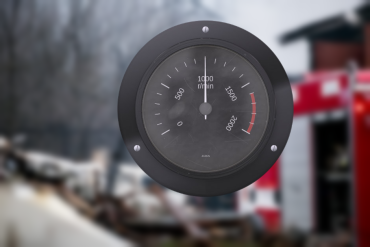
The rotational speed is {"value": 1000, "unit": "rpm"}
